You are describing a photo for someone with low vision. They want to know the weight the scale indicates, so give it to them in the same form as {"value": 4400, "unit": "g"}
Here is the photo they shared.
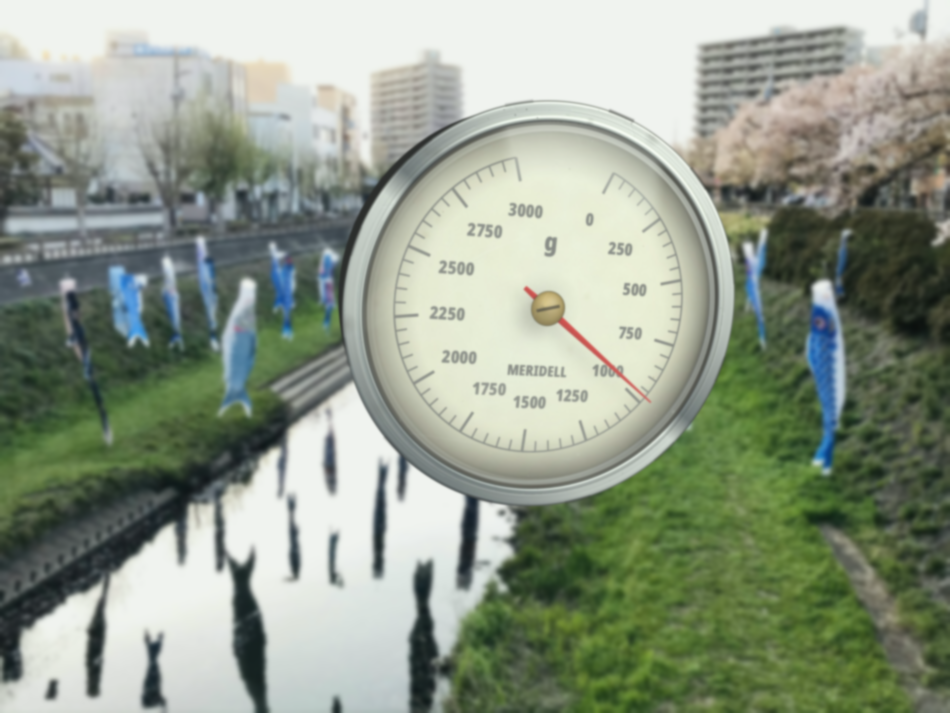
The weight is {"value": 975, "unit": "g"}
